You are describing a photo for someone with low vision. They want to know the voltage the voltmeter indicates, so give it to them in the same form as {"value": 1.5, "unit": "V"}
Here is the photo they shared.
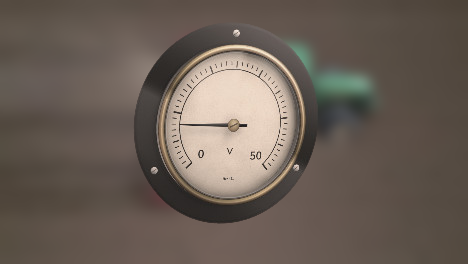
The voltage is {"value": 8, "unit": "V"}
